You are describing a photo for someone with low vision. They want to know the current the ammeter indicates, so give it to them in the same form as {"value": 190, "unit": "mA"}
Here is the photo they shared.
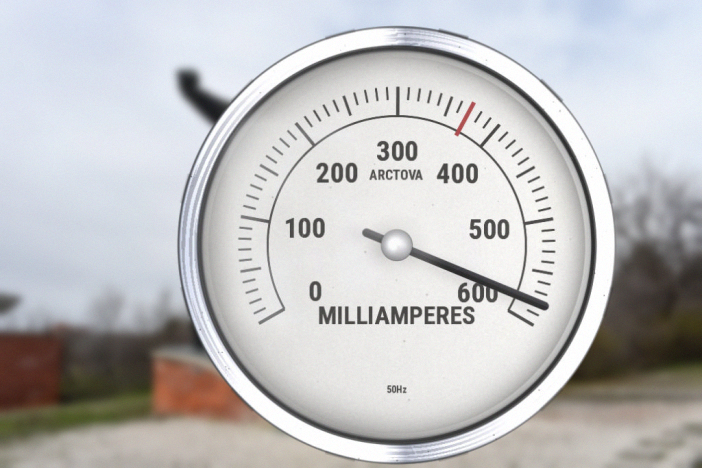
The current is {"value": 580, "unit": "mA"}
